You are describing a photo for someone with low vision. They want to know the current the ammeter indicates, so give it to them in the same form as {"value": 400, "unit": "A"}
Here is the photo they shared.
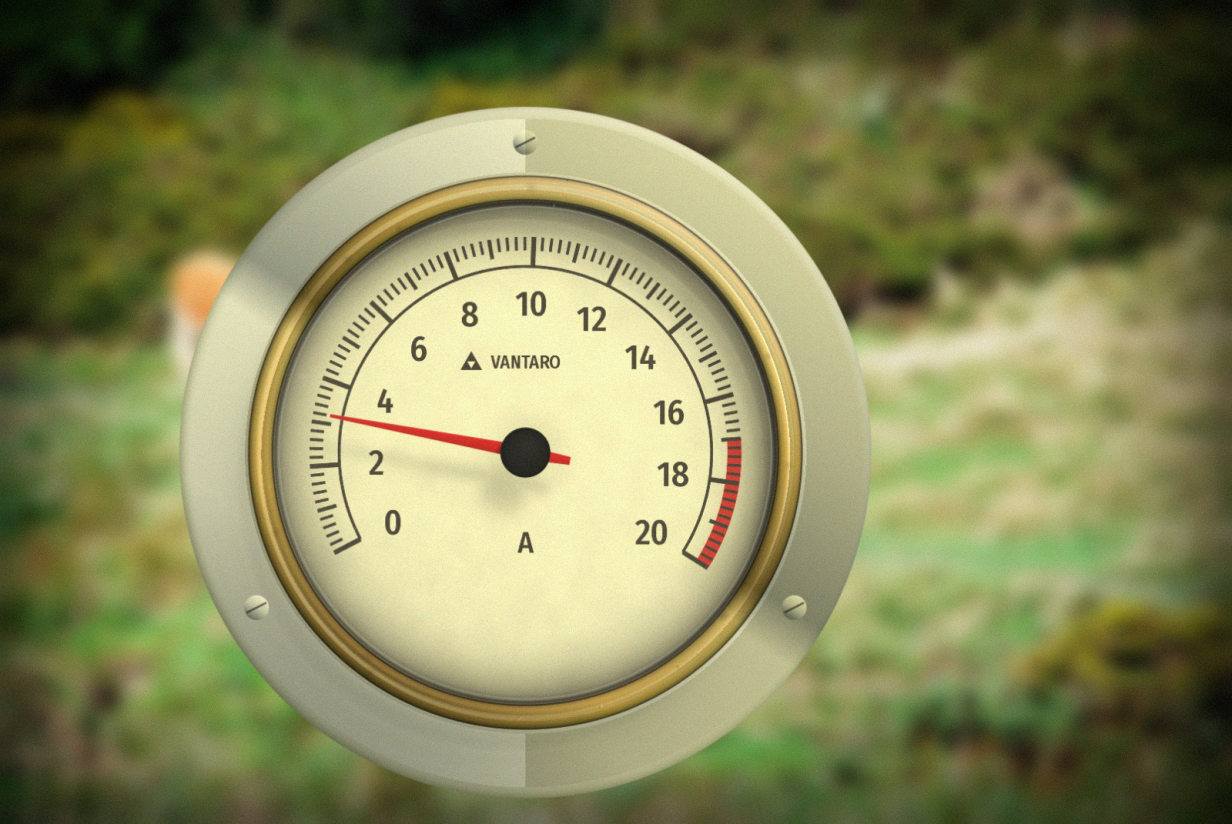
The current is {"value": 3.2, "unit": "A"}
